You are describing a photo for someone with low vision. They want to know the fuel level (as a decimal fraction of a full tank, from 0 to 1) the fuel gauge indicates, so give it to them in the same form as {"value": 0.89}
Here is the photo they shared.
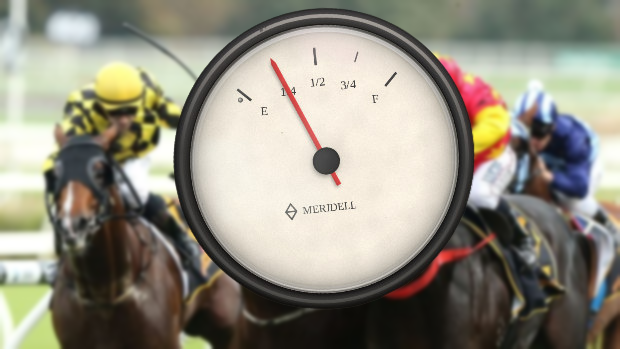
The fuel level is {"value": 0.25}
